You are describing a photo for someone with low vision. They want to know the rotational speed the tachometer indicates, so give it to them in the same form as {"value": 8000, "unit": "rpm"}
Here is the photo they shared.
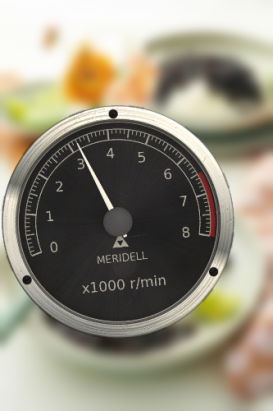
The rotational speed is {"value": 3200, "unit": "rpm"}
